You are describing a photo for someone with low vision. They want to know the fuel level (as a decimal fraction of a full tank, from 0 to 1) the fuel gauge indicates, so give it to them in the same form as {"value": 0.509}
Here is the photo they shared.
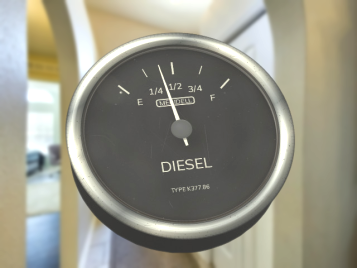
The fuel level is {"value": 0.375}
